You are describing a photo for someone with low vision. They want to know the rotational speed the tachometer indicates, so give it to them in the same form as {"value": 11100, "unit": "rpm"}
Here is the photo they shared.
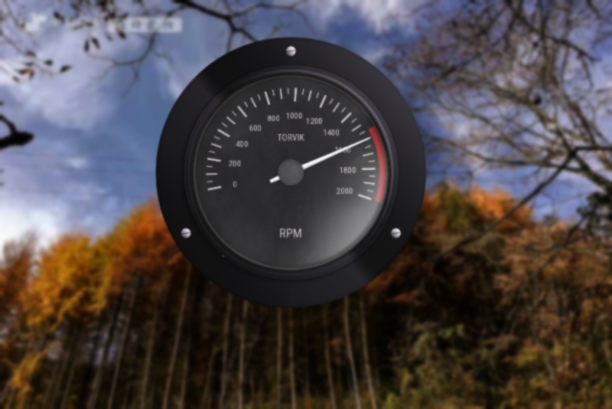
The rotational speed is {"value": 1600, "unit": "rpm"}
